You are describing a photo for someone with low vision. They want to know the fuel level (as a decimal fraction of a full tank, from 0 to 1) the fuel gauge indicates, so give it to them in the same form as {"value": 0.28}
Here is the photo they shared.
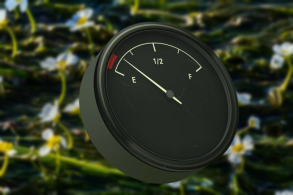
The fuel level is {"value": 0.125}
